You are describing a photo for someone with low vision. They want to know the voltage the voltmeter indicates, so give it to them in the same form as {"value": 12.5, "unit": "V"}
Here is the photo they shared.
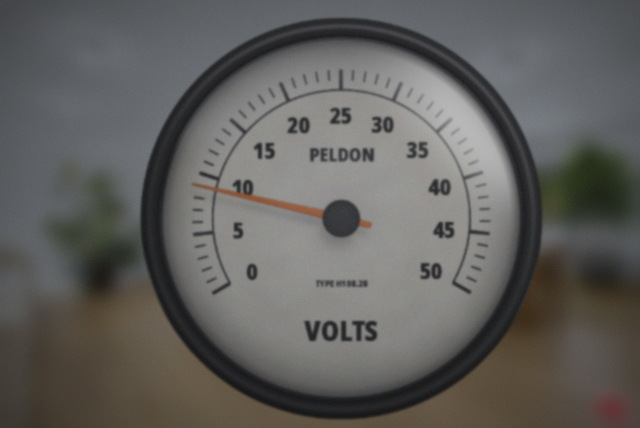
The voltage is {"value": 9, "unit": "V"}
